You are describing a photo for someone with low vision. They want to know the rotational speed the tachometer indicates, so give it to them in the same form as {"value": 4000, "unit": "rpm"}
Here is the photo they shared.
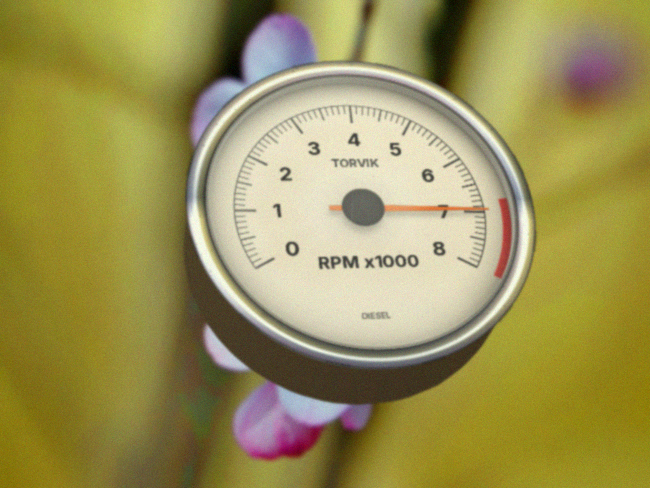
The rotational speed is {"value": 7000, "unit": "rpm"}
